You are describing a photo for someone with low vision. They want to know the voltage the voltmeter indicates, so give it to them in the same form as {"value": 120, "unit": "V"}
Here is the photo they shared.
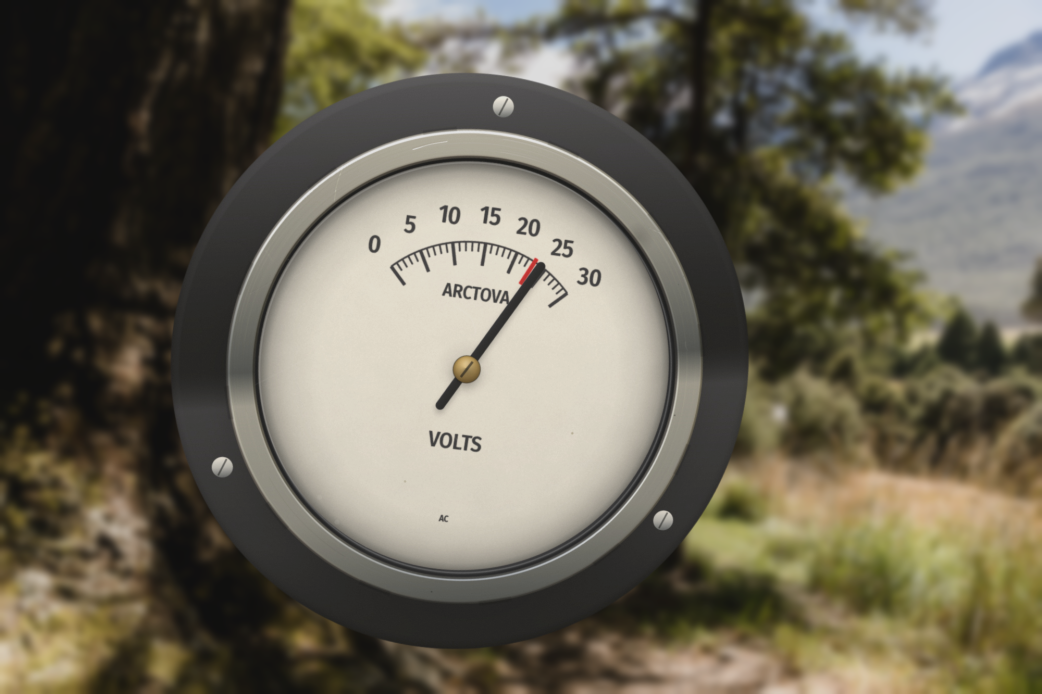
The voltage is {"value": 24, "unit": "V"}
